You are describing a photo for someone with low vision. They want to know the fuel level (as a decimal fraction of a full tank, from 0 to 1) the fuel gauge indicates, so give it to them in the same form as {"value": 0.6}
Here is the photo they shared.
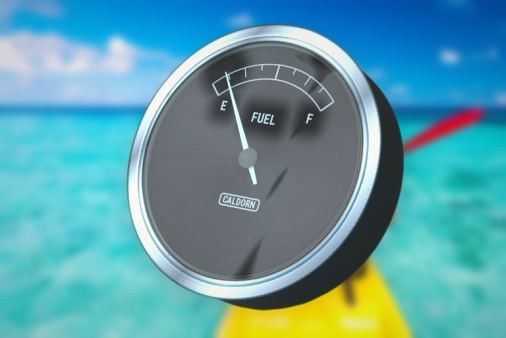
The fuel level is {"value": 0.125}
